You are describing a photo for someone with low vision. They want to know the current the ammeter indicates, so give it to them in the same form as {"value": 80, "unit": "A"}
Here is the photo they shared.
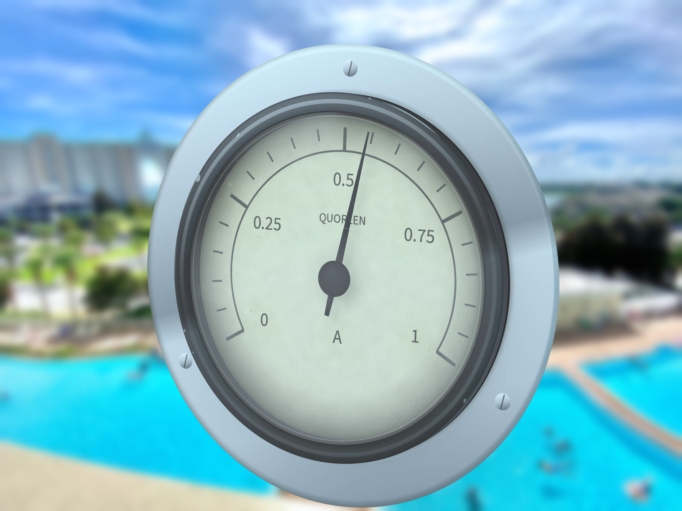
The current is {"value": 0.55, "unit": "A"}
